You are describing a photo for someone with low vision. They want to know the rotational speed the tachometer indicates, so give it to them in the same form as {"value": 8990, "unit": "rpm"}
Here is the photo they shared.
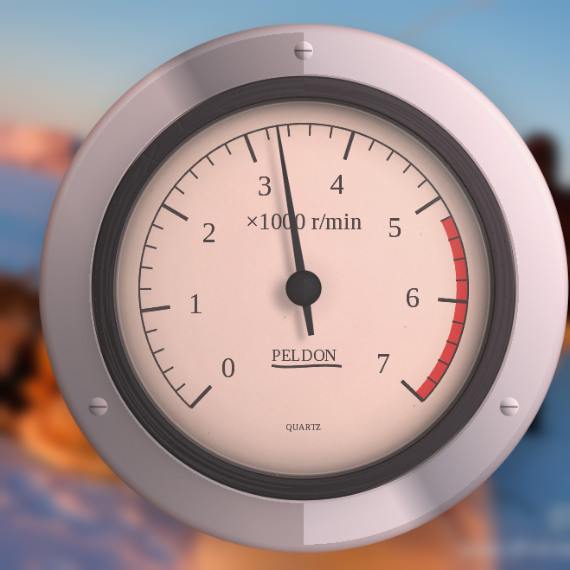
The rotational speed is {"value": 3300, "unit": "rpm"}
